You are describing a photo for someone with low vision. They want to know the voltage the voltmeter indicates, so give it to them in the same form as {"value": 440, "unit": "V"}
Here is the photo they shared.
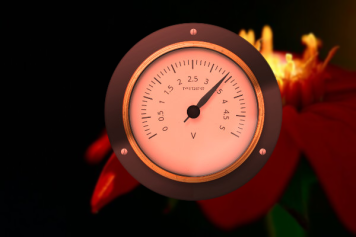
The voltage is {"value": 3.4, "unit": "V"}
